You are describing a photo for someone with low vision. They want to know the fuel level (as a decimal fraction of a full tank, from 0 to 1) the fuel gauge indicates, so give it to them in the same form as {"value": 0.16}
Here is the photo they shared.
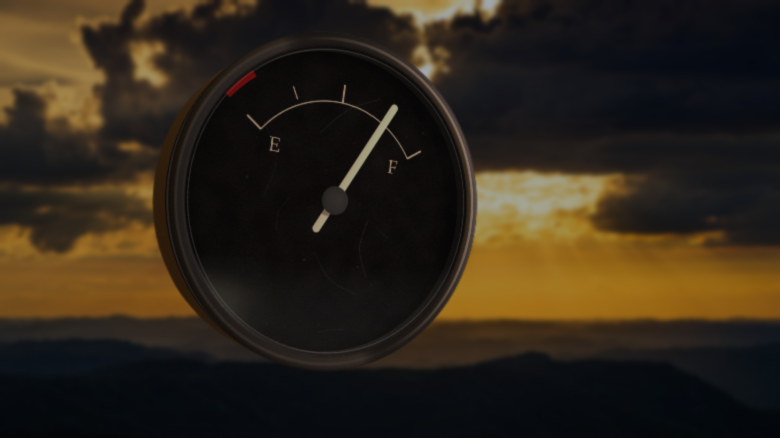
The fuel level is {"value": 0.75}
